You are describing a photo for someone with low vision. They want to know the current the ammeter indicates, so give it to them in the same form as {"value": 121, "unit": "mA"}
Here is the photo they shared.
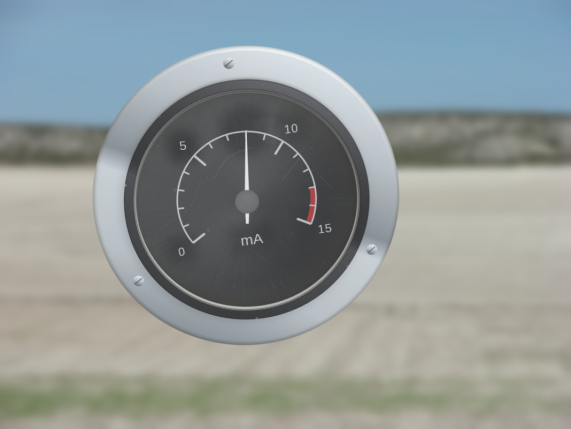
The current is {"value": 8, "unit": "mA"}
